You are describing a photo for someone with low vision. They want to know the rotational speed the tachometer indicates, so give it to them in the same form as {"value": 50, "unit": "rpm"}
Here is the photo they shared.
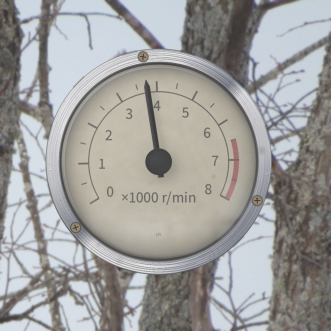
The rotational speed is {"value": 3750, "unit": "rpm"}
